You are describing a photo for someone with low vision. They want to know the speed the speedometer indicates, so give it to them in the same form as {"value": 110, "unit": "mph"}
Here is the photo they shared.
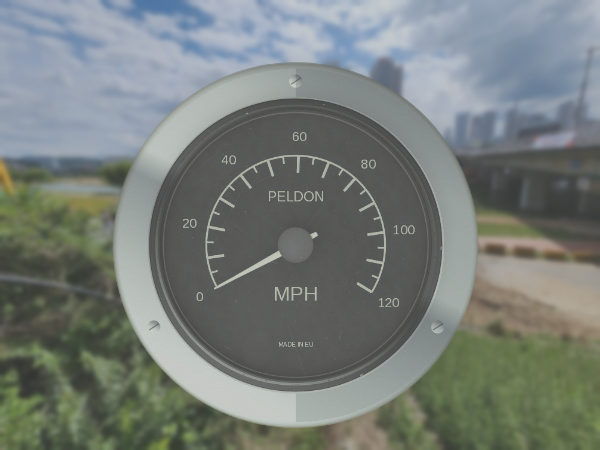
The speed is {"value": 0, "unit": "mph"}
